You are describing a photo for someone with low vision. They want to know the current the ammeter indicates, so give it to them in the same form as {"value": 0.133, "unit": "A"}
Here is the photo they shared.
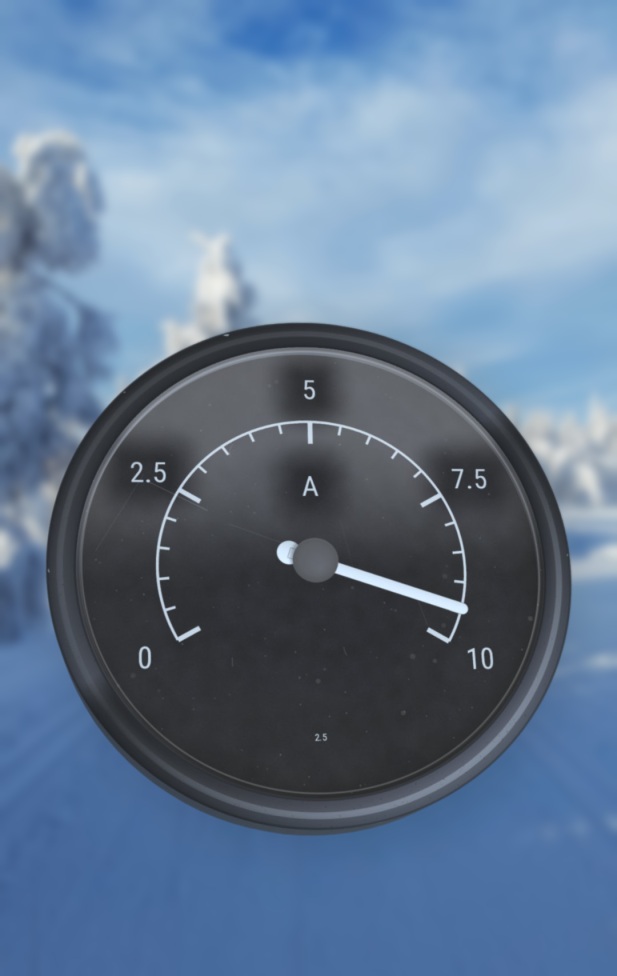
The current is {"value": 9.5, "unit": "A"}
